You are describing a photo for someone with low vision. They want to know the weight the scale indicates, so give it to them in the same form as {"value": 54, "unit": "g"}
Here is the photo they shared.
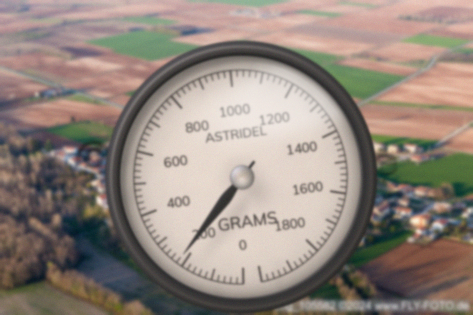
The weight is {"value": 220, "unit": "g"}
